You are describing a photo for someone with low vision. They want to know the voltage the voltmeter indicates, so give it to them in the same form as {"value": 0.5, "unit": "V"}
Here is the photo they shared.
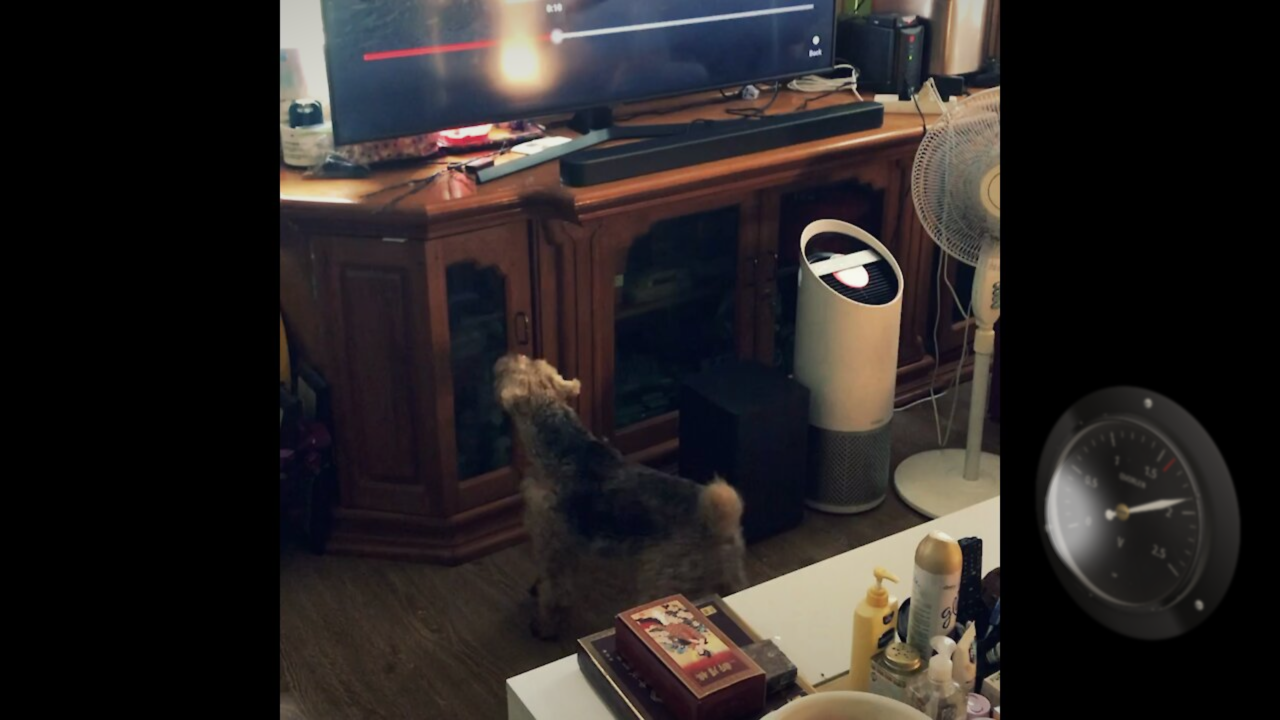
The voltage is {"value": 1.9, "unit": "V"}
